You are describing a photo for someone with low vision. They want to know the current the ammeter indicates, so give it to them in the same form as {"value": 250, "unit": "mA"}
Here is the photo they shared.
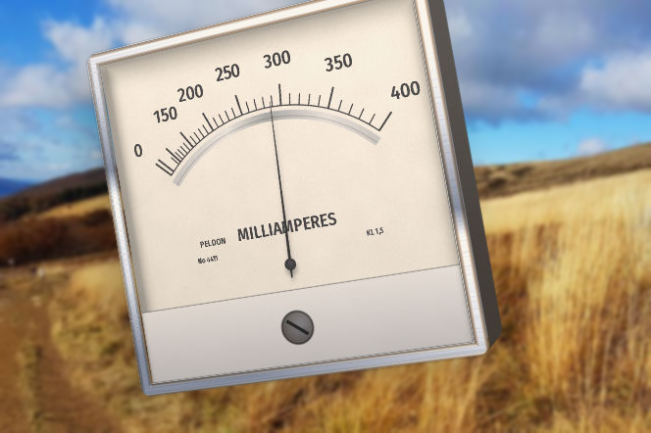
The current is {"value": 290, "unit": "mA"}
